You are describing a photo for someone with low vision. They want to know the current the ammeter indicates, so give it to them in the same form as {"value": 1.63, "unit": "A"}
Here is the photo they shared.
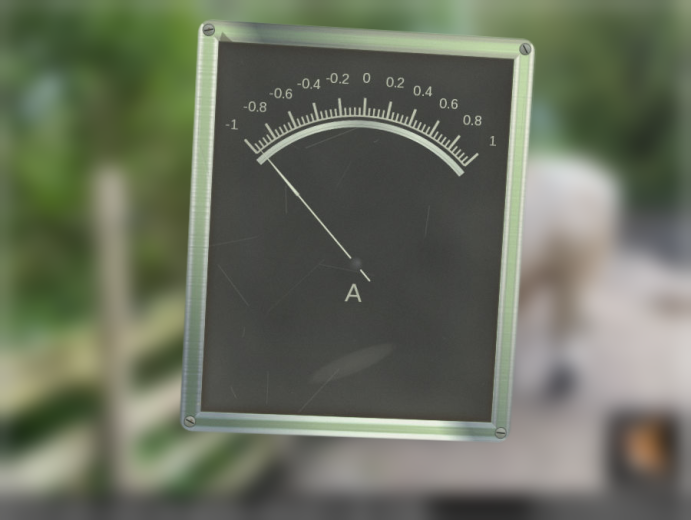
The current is {"value": -0.96, "unit": "A"}
